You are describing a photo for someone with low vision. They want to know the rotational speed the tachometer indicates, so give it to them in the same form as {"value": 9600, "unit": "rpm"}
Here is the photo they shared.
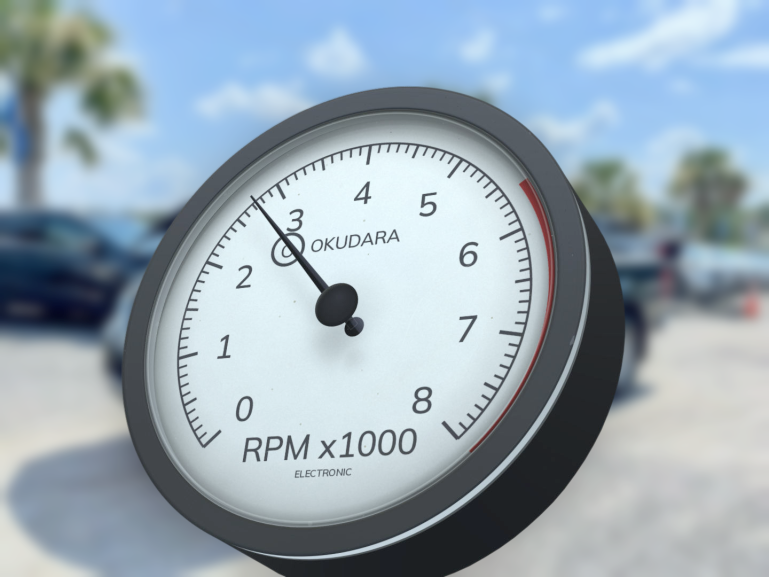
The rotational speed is {"value": 2750, "unit": "rpm"}
